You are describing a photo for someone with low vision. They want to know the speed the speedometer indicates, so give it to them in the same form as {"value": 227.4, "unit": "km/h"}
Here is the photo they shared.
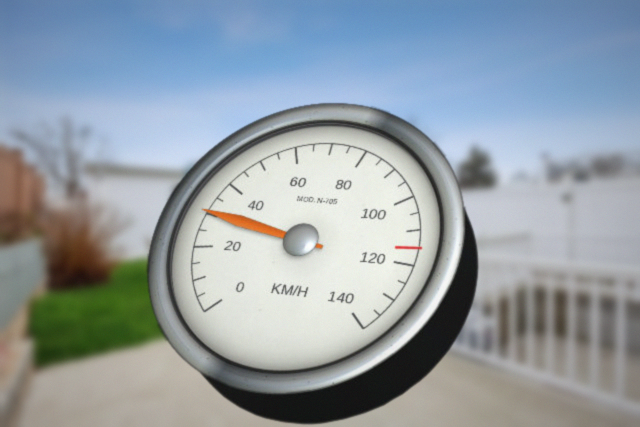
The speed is {"value": 30, "unit": "km/h"}
